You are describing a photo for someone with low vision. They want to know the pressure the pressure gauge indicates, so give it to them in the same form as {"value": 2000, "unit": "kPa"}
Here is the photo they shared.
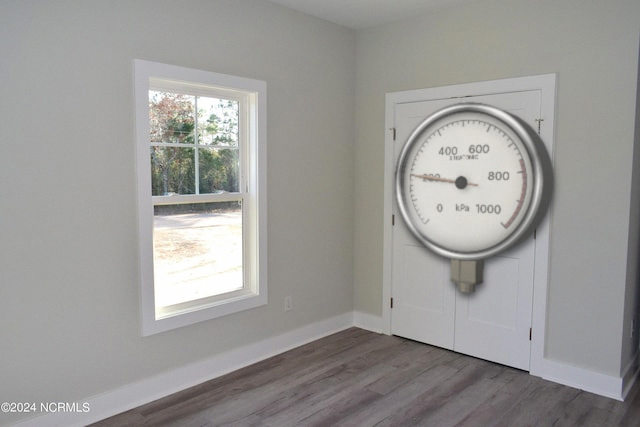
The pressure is {"value": 200, "unit": "kPa"}
